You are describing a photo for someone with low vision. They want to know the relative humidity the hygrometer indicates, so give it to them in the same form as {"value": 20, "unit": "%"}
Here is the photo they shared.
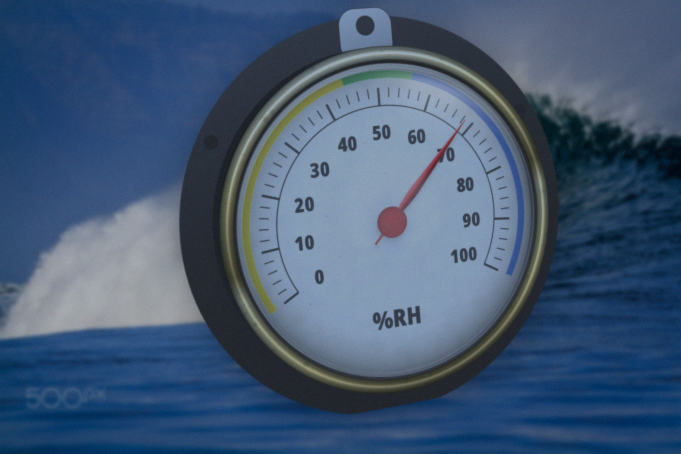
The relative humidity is {"value": 68, "unit": "%"}
